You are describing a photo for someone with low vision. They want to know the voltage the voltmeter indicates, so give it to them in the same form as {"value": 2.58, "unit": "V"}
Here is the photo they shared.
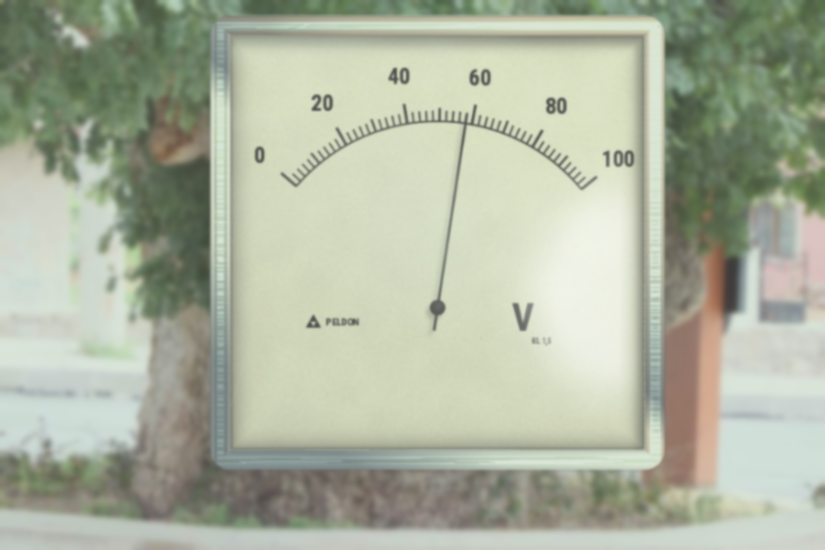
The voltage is {"value": 58, "unit": "V"}
